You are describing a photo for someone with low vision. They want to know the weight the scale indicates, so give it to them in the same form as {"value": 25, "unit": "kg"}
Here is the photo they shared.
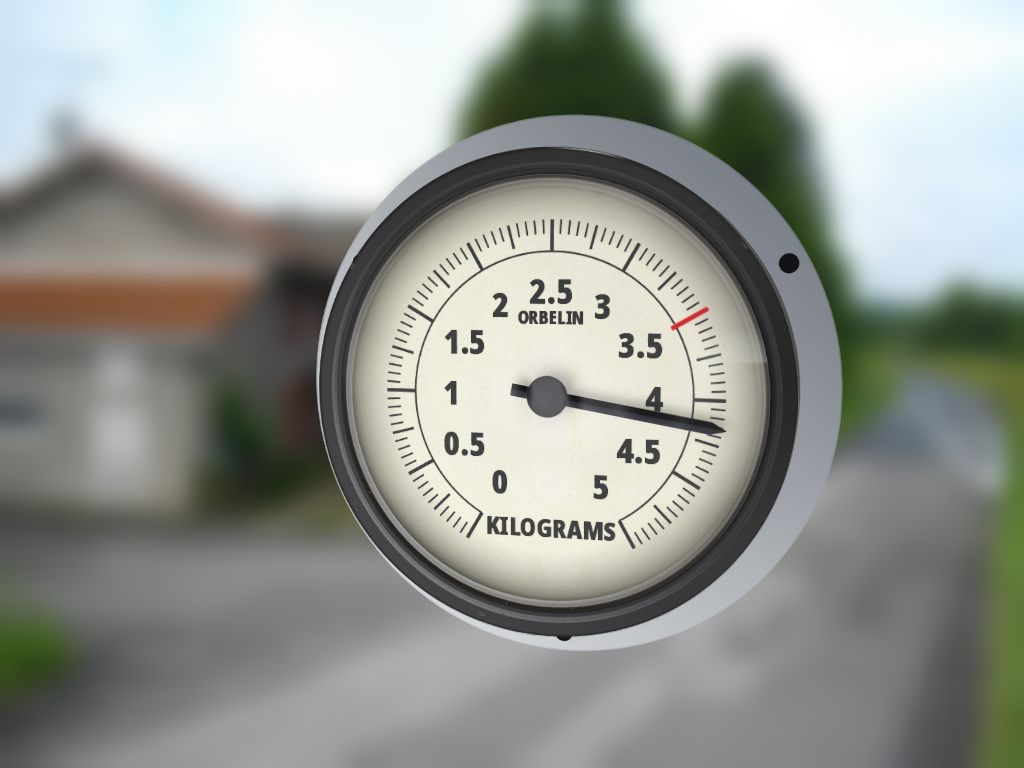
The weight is {"value": 4.15, "unit": "kg"}
